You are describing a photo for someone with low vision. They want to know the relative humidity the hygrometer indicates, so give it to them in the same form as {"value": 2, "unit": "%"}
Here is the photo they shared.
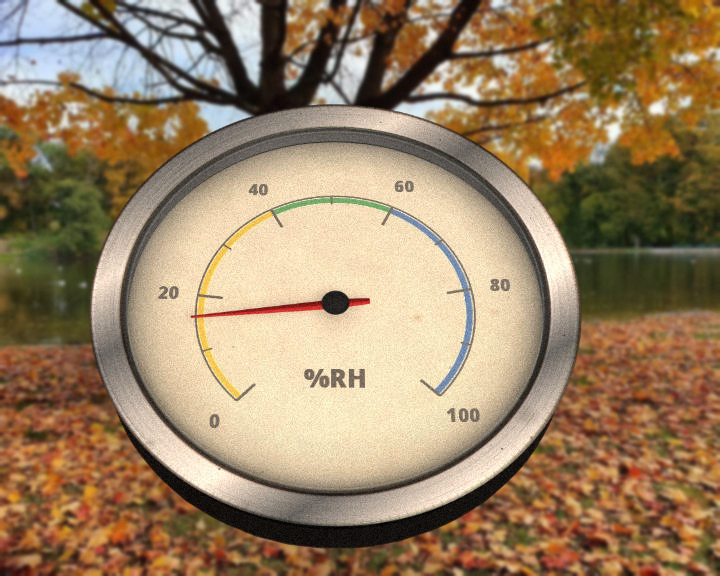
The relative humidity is {"value": 15, "unit": "%"}
